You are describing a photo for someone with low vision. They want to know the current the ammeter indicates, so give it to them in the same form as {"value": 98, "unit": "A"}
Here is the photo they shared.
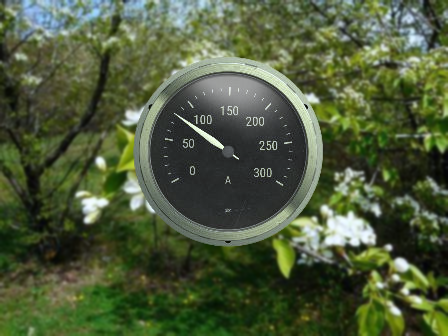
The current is {"value": 80, "unit": "A"}
